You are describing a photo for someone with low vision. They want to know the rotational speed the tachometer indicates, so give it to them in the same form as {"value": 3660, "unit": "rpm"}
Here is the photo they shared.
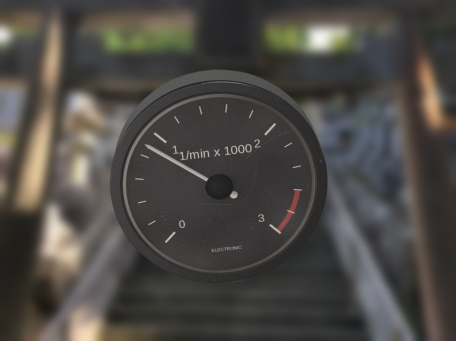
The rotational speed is {"value": 900, "unit": "rpm"}
